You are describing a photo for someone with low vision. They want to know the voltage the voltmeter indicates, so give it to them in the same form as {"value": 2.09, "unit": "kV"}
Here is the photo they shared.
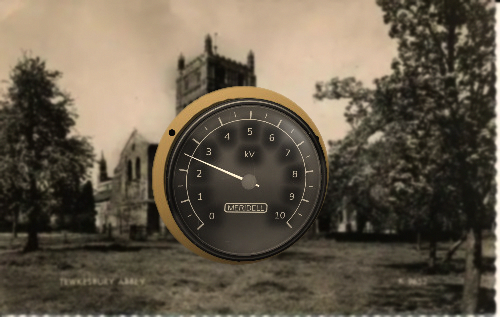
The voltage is {"value": 2.5, "unit": "kV"}
